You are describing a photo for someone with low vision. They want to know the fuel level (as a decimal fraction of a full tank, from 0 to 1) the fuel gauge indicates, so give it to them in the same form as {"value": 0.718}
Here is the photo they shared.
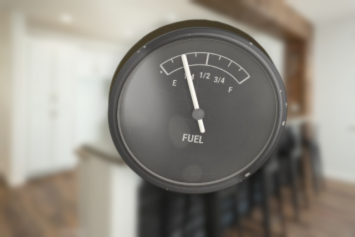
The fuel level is {"value": 0.25}
